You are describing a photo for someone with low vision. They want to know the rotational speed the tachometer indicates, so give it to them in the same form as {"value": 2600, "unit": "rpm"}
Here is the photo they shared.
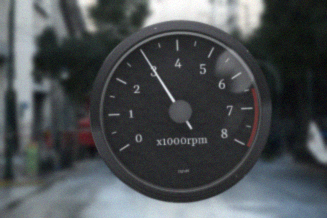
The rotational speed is {"value": 3000, "unit": "rpm"}
